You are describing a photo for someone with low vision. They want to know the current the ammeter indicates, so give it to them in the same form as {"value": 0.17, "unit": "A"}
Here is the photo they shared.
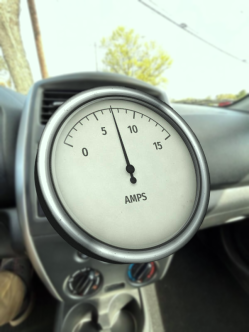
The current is {"value": 7, "unit": "A"}
